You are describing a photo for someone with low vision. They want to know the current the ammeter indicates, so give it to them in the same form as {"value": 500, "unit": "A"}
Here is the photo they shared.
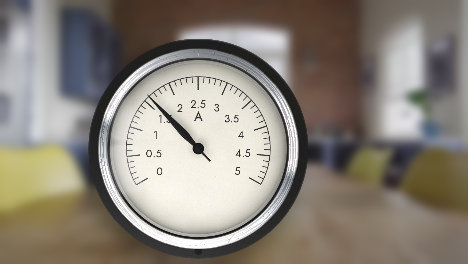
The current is {"value": 1.6, "unit": "A"}
